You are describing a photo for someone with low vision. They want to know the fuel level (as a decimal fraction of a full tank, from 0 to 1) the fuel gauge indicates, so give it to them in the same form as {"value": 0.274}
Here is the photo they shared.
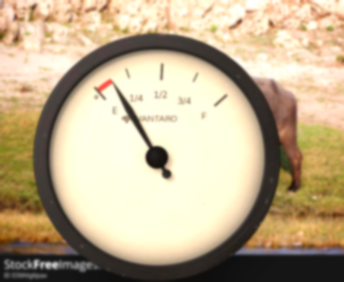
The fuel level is {"value": 0.125}
